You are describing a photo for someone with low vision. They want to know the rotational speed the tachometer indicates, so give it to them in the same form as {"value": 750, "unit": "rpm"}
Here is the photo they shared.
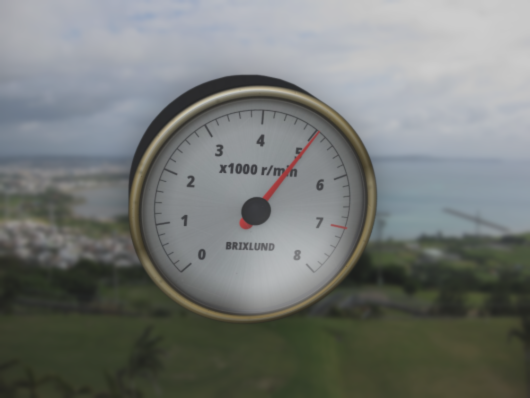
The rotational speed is {"value": 5000, "unit": "rpm"}
